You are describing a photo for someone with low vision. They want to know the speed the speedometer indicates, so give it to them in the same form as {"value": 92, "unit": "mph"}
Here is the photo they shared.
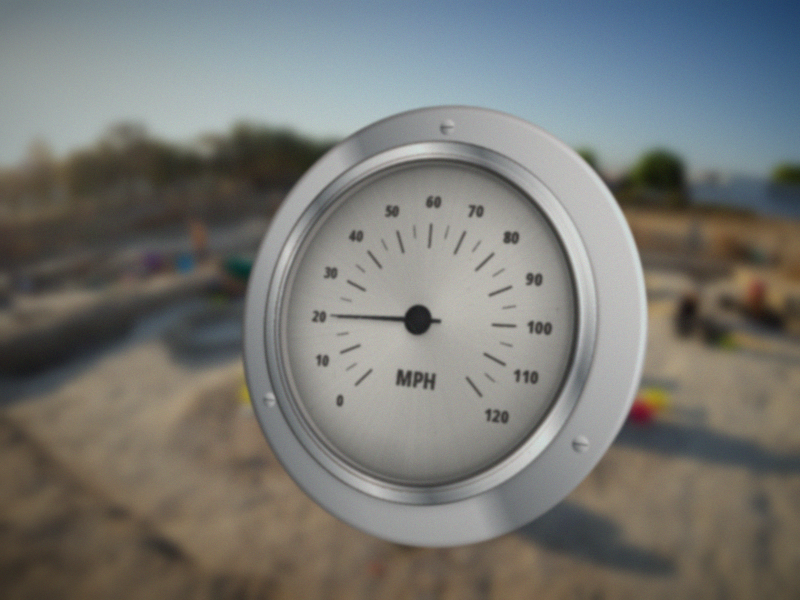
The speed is {"value": 20, "unit": "mph"}
